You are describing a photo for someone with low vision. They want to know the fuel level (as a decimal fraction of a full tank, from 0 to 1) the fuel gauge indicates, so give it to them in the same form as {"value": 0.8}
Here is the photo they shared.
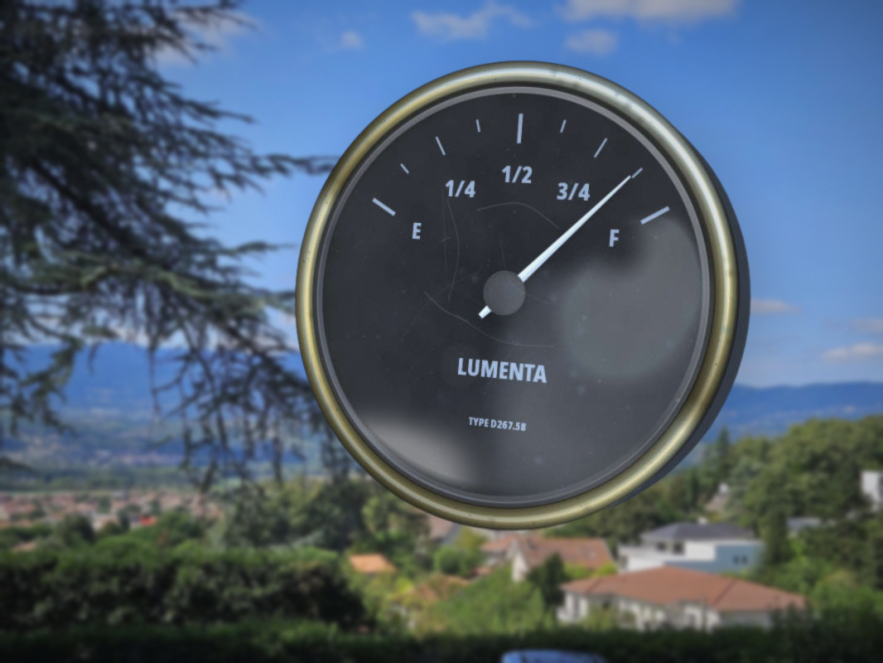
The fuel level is {"value": 0.875}
